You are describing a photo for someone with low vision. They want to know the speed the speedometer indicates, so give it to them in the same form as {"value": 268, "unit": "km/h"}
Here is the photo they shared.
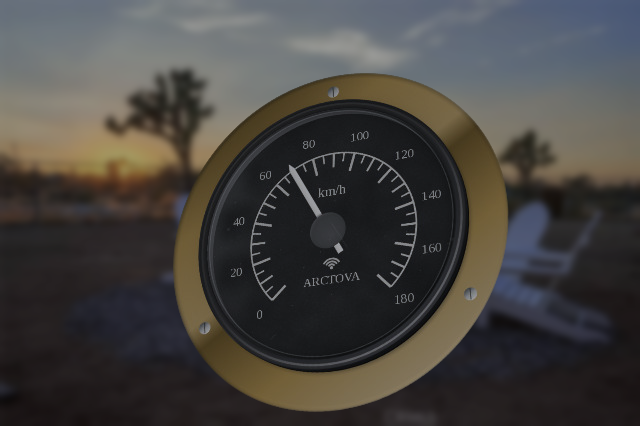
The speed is {"value": 70, "unit": "km/h"}
